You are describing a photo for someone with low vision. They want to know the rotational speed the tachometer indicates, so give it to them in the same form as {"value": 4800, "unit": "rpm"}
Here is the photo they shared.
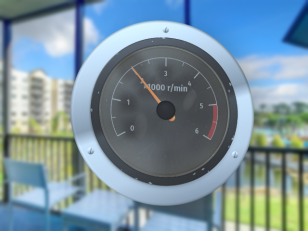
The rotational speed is {"value": 2000, "unit": "rpm"}
